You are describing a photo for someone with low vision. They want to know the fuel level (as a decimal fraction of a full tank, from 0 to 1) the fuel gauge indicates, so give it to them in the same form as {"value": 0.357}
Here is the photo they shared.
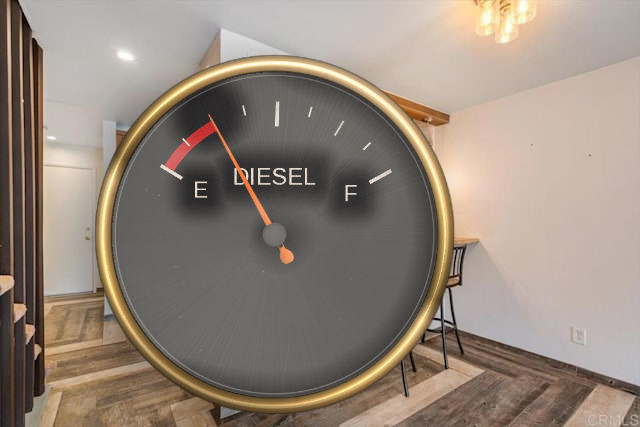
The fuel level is {"value": 0.25}
